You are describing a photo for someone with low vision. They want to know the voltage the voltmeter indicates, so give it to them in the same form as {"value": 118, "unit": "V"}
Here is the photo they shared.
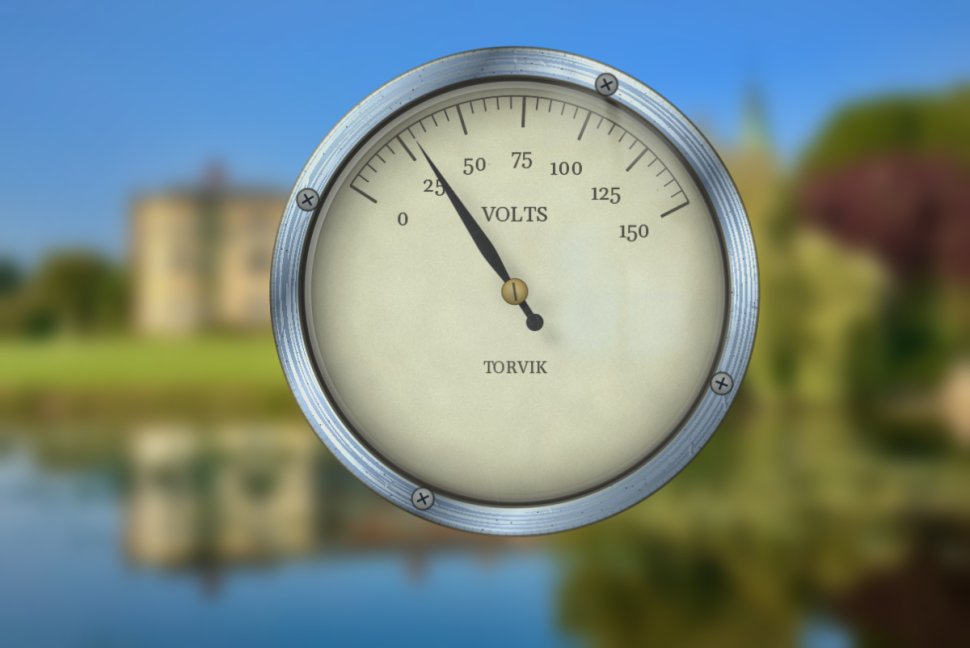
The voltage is {"value": 30, "unit": "V"}
